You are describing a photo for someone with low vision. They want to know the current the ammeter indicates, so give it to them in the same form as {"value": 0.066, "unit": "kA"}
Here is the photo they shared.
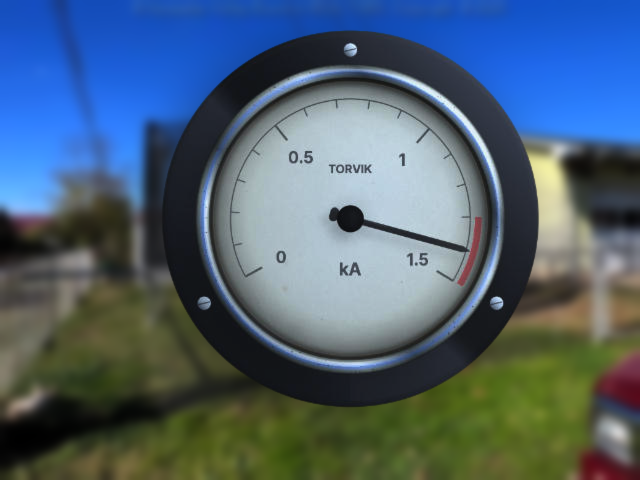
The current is {"value": 1.4, "unit": "kA"}
